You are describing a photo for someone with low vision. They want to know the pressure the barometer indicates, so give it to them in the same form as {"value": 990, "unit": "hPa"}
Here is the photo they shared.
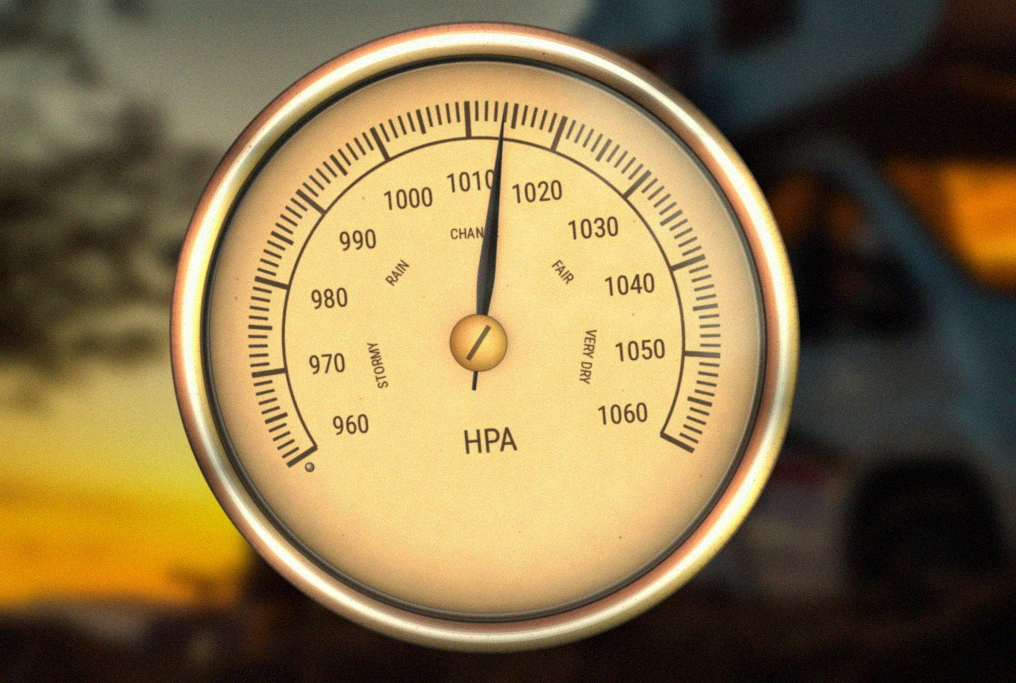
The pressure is {"value": 1014, "unit": "hPa"}
